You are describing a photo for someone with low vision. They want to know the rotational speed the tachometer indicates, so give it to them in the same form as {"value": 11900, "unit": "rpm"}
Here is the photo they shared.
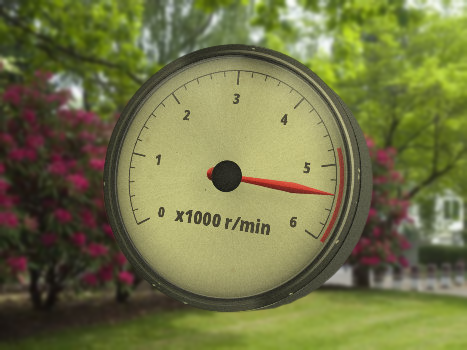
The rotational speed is {"value": 5400, "unit": "rpm"}
